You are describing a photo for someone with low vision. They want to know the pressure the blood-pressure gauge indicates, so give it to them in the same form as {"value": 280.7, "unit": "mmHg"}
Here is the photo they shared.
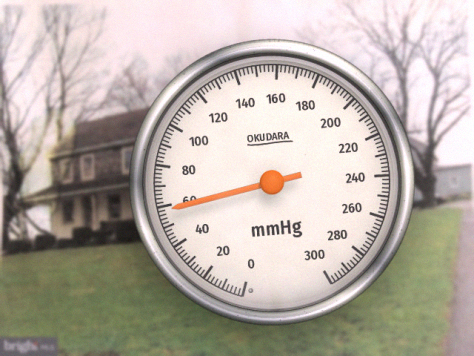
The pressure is {"value": 58, "unit": "mmHg"}
